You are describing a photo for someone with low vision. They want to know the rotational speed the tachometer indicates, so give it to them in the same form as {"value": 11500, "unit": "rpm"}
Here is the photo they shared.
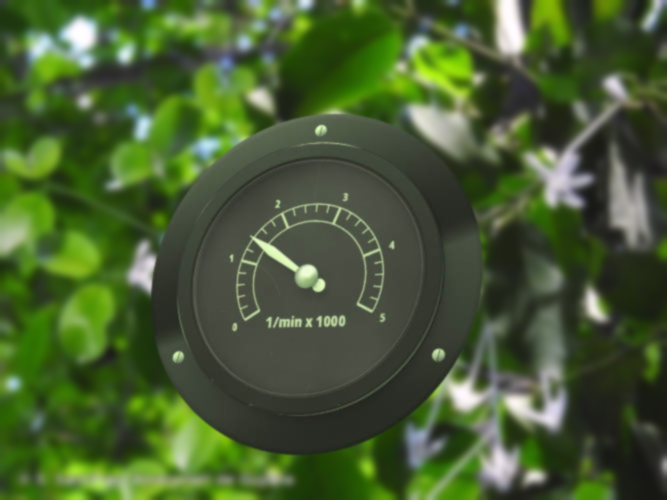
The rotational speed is {"value": 1400, "unit": "rpm"}
